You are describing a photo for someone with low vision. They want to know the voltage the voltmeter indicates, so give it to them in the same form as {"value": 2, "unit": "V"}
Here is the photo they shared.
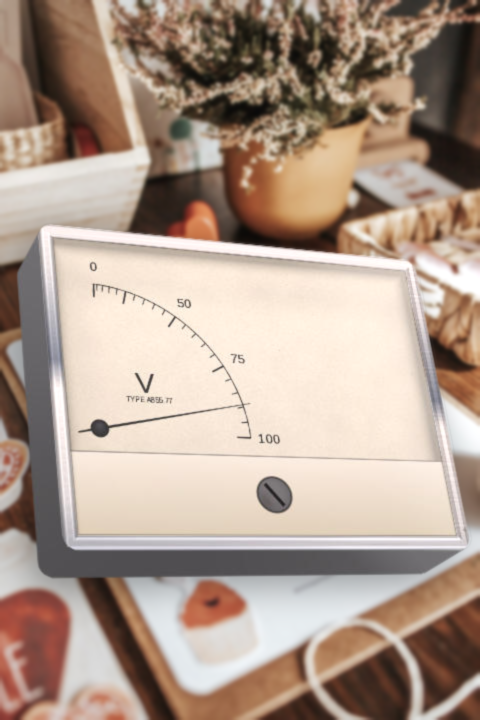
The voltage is {"value": 90, "unit": "V"}
